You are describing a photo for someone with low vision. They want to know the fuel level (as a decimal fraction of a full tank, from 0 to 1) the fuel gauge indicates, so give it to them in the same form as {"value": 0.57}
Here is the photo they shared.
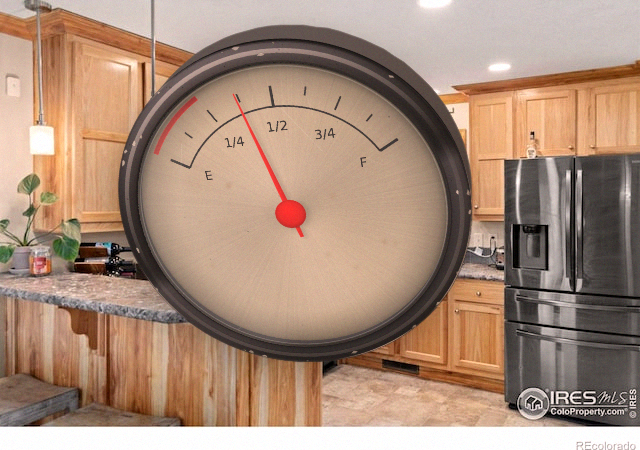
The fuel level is {"value": 0.375}
